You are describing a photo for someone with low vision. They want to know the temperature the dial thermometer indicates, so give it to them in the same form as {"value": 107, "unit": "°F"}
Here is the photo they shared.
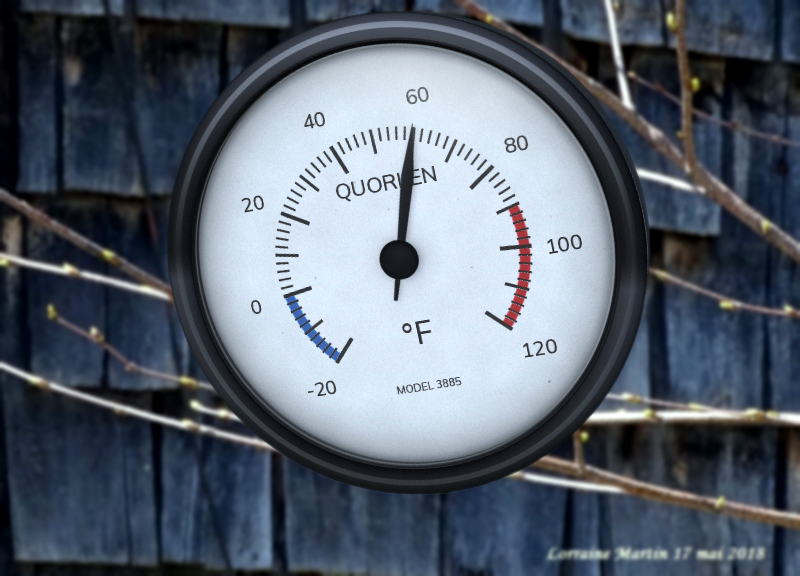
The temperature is {"value": 60, "unit": "°F"}
